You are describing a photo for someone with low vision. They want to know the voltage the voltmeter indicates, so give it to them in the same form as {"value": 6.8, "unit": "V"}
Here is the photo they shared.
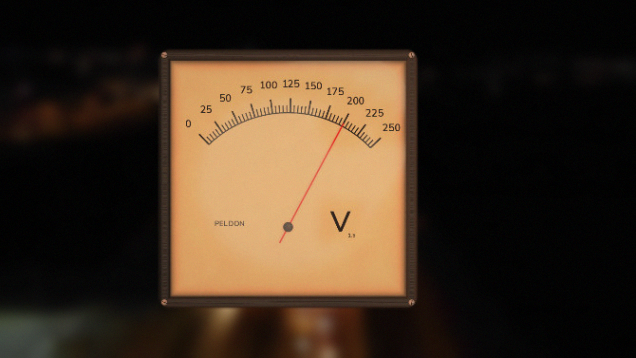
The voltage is {"value": 200, "unit": "V"}
